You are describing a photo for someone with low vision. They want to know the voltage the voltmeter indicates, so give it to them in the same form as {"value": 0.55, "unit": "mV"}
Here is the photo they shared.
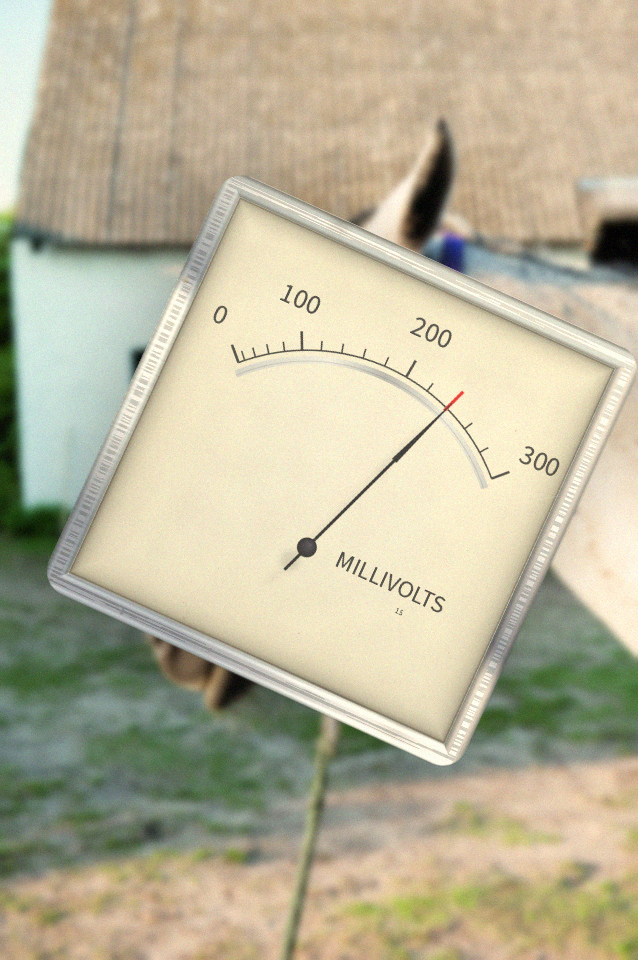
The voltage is {"value": 240, "unit": "mV"}
